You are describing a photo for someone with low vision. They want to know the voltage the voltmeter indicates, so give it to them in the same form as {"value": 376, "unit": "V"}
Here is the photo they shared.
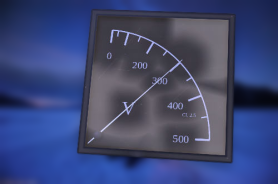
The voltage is {"value": 300, "unit": "V"}
